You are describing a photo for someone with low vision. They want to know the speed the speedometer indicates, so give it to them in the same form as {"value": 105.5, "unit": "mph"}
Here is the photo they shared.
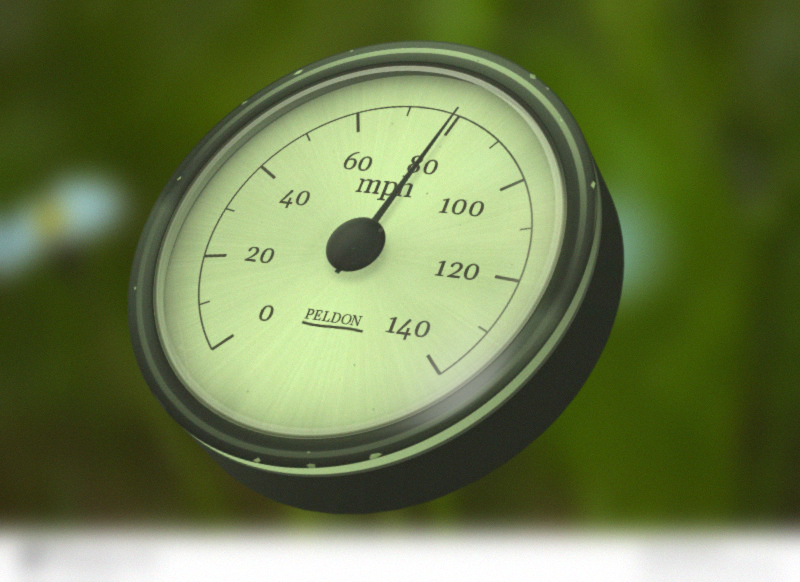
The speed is {"value": 80, "unit": "mph"}
